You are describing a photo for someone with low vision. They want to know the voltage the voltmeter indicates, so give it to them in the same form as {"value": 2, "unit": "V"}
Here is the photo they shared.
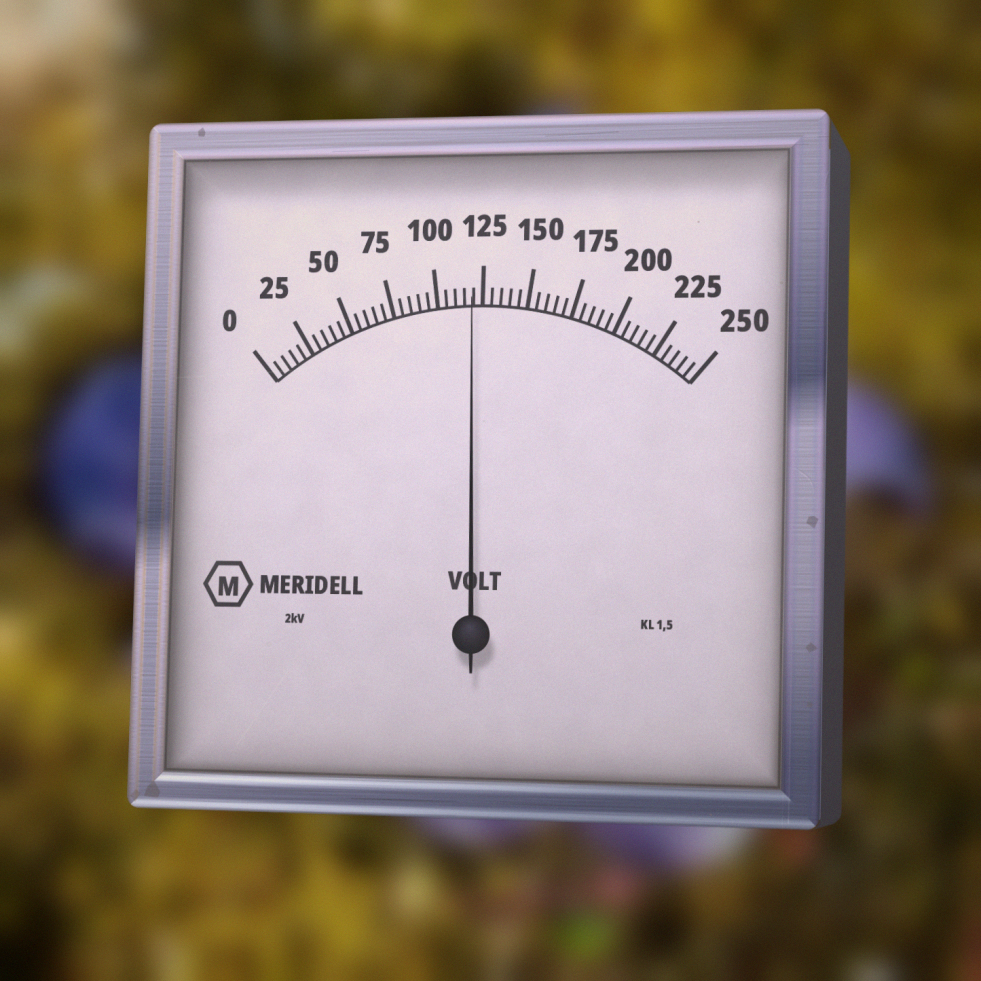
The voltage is {"value": 120, "unit": "V"}
